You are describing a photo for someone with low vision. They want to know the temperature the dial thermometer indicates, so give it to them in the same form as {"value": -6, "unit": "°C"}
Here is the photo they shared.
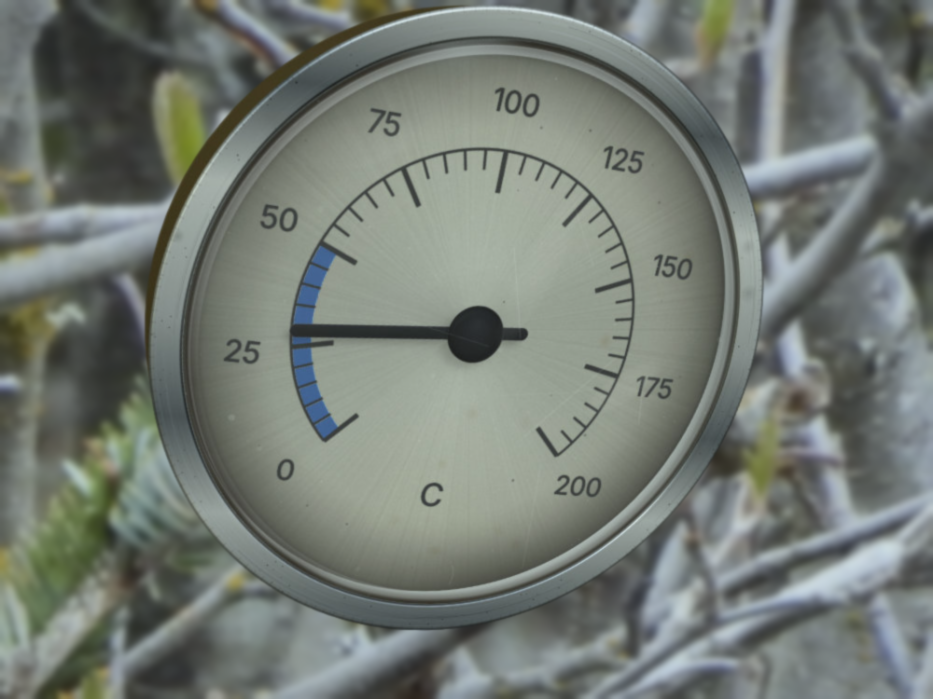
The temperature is {"value": 30, "unit": "°C"}
